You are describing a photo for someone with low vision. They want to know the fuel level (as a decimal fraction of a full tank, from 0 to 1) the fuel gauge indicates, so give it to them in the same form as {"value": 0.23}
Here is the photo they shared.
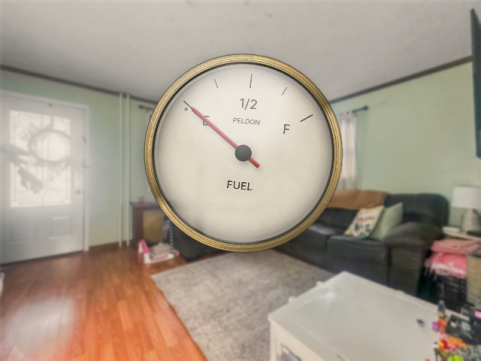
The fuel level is {"value": 0}
